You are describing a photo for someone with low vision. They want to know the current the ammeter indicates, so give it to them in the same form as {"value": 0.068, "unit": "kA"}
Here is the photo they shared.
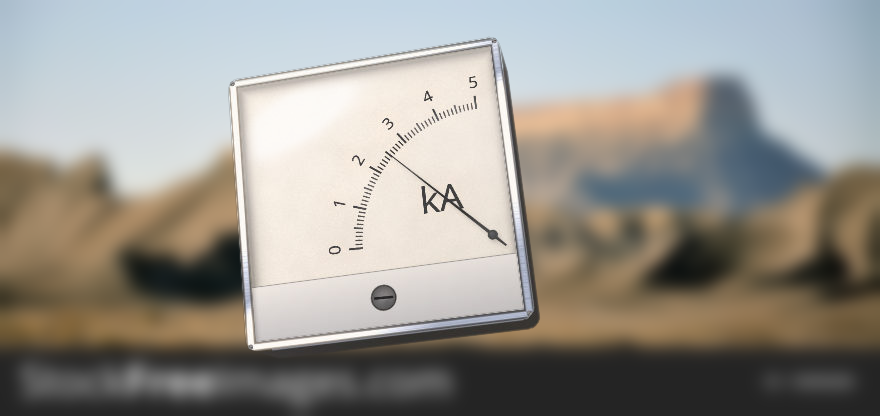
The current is {"value": 2.5, "unit": "kA"}
